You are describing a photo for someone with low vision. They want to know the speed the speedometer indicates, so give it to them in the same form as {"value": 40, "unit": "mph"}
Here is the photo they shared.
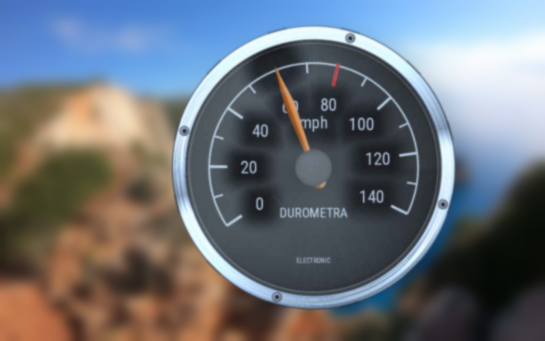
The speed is {"value": 60, "unit": "mph"}
